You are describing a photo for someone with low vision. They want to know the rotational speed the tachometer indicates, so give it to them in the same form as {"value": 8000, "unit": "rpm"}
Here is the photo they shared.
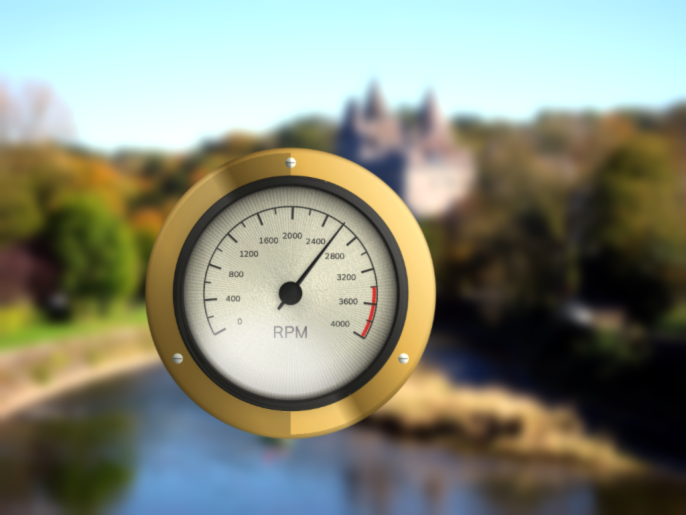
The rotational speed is {"value": 2600, "unit": "rpm"}
